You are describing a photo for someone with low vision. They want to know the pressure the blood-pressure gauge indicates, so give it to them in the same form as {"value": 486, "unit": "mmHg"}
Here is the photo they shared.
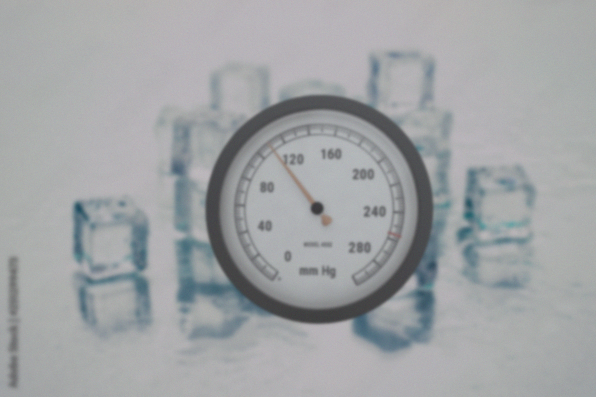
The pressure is {"value": 110, "unit": "mmHg"}
